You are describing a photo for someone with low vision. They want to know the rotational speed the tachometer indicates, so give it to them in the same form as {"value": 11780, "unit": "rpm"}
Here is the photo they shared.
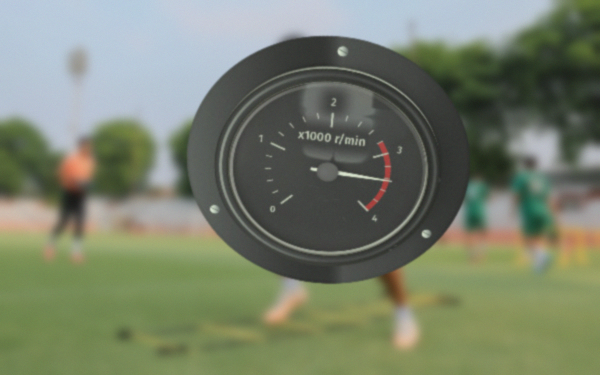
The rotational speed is {"value": 3400, "unit": "rpm"}
